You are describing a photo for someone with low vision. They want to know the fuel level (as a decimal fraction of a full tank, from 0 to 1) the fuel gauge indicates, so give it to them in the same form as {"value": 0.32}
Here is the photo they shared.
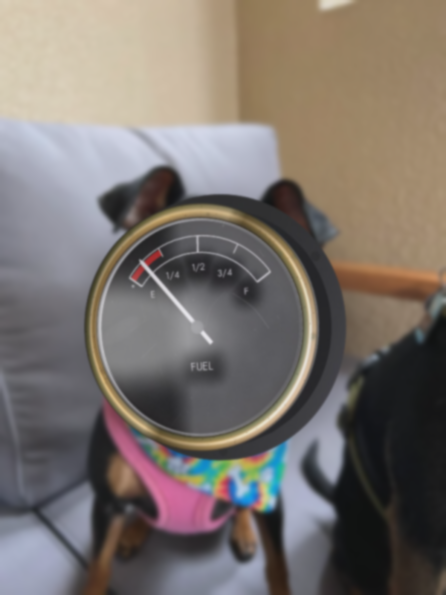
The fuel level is {"value": 0.125}
